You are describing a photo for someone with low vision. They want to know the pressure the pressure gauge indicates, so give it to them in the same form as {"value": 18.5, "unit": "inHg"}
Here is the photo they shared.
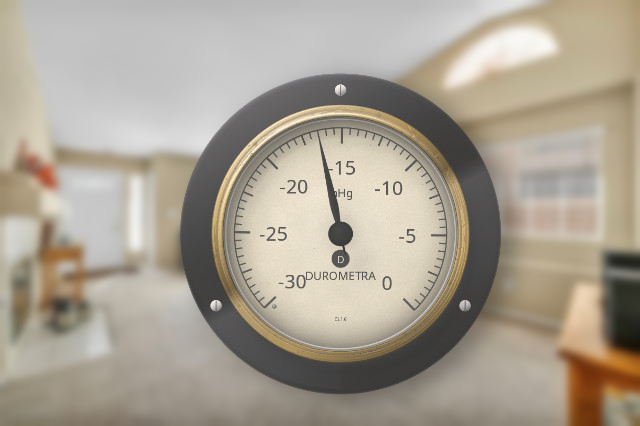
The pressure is {"value": -16.5, "unit": "inHg"}
